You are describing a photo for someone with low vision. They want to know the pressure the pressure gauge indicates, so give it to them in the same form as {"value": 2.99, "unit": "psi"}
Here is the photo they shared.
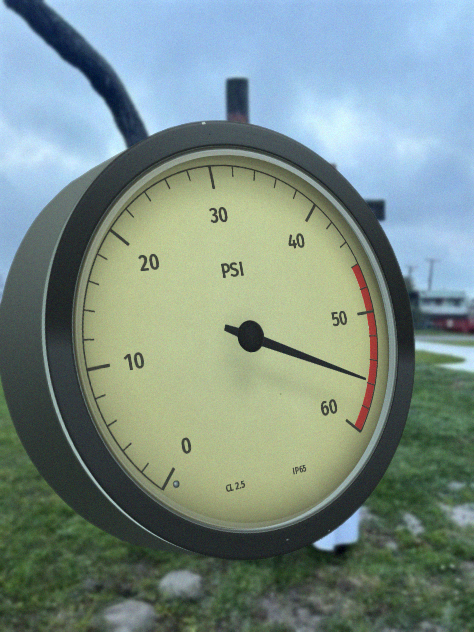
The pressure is {"value": 56, "unit": "psi"}
